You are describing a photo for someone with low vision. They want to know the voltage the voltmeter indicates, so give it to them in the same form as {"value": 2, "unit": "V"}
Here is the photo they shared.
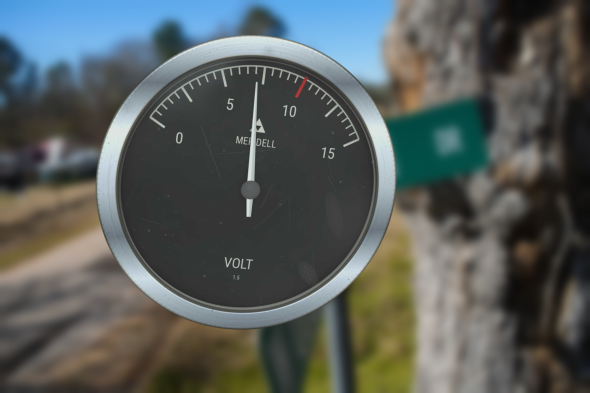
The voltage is {"value": 7, "unit": "V"}
